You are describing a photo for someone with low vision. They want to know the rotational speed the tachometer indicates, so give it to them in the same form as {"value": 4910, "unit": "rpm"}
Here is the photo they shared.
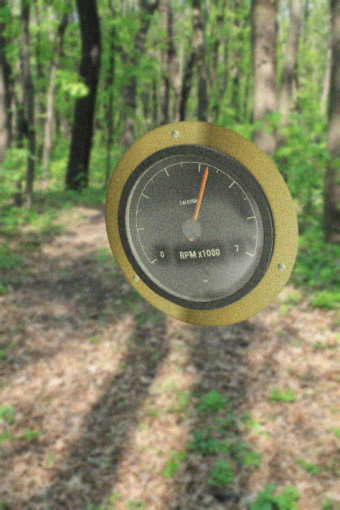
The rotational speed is {"value": 4250, "unit": "rpm"}
